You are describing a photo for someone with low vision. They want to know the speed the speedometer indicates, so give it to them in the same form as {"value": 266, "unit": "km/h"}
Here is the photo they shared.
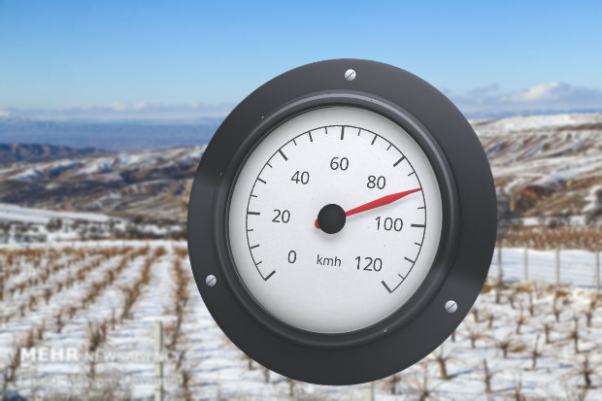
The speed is {"value": 90, "unit": "km/h"}
